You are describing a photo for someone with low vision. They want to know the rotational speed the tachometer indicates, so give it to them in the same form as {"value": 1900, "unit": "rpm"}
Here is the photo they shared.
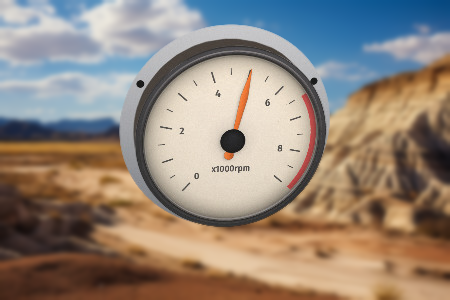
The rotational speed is {"value": 5000, "unit": "rpm"}
